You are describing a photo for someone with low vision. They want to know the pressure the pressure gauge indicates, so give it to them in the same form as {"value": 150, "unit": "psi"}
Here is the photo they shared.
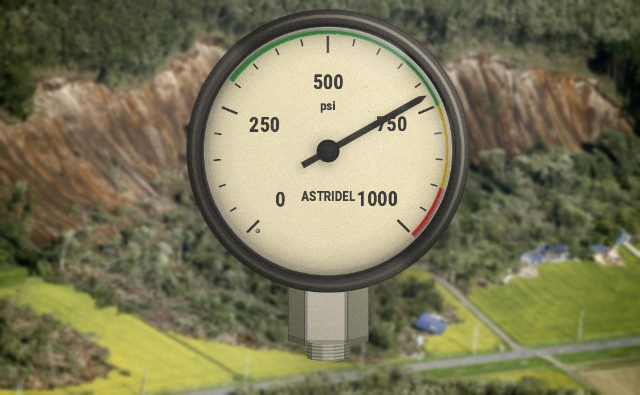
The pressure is {"value": 725, "unit": "psi"}
